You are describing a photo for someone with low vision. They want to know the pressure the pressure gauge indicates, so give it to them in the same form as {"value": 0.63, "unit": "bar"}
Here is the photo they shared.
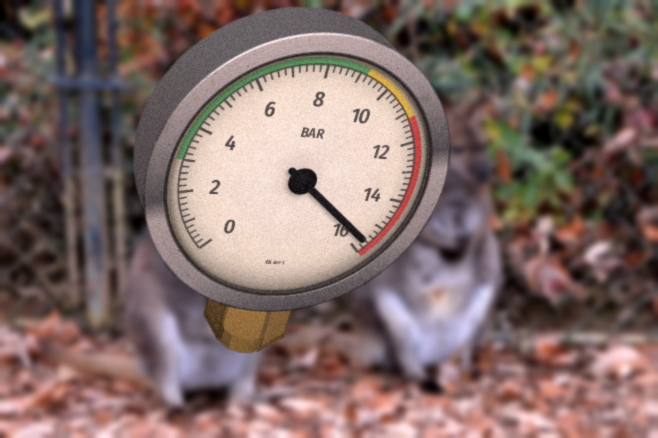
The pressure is {"value": 15.6, "unit": "bar"}
